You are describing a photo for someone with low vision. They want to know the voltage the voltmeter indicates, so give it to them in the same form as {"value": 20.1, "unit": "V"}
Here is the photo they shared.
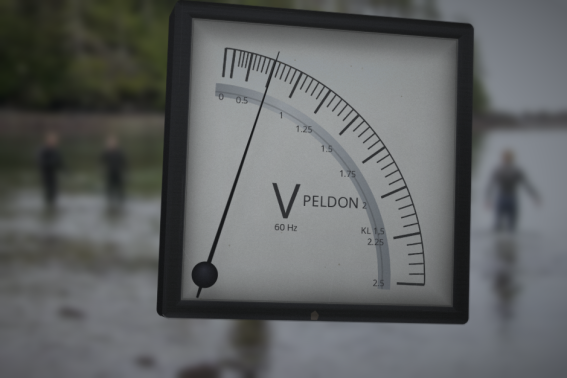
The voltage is {"value": 0.75, "unit": "V"}
